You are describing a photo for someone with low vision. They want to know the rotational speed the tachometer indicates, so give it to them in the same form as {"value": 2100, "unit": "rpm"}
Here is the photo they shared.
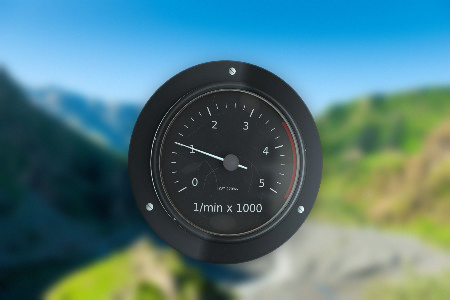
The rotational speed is {"value": 1000, "unit": "rpm"}
